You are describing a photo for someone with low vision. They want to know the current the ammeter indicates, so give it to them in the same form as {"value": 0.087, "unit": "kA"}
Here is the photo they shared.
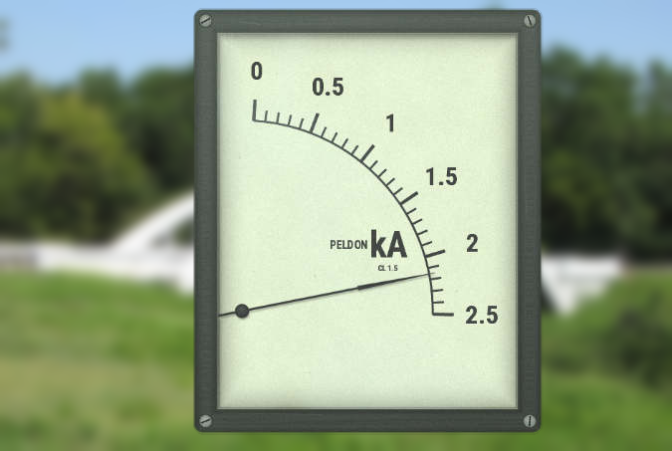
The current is {"value": 2.15, "unit": "kA"}
